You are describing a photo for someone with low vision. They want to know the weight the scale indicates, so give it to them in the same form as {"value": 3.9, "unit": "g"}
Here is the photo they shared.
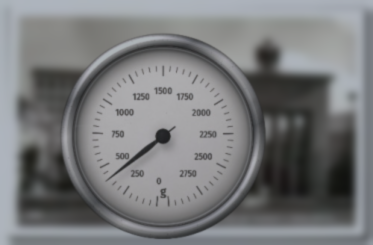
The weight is {"value": 400, "unit": "g"}
